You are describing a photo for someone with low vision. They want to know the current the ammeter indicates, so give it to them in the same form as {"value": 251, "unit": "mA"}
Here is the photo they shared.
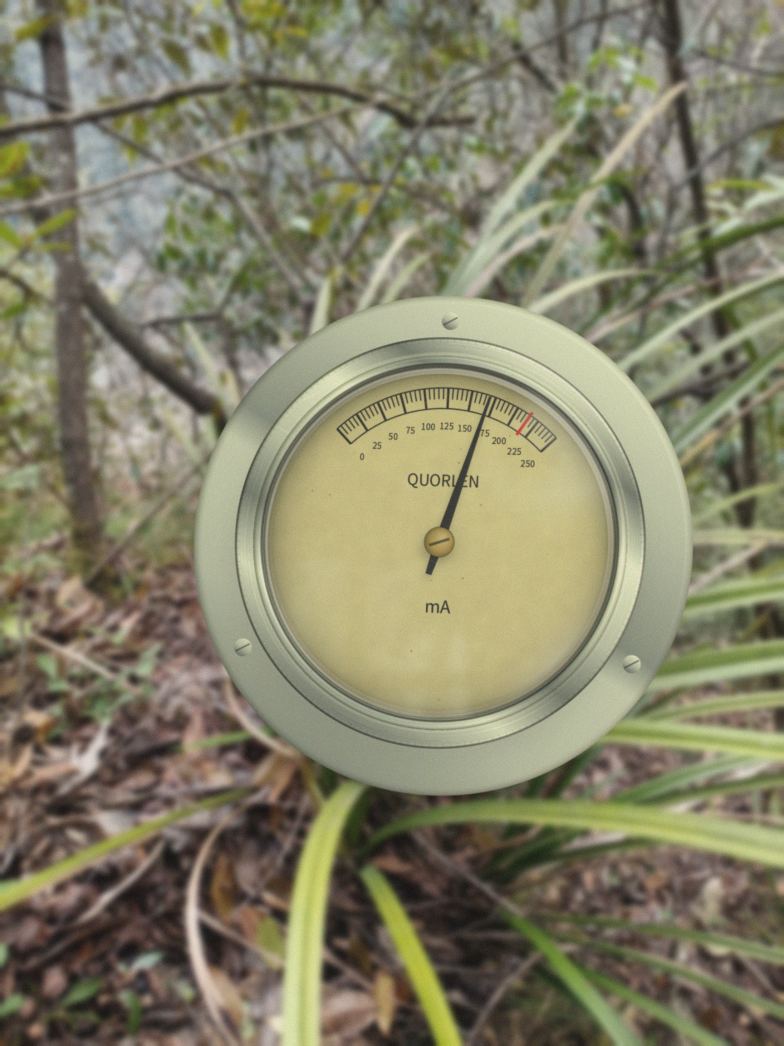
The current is {"value": 170, "unit": "mA"}
